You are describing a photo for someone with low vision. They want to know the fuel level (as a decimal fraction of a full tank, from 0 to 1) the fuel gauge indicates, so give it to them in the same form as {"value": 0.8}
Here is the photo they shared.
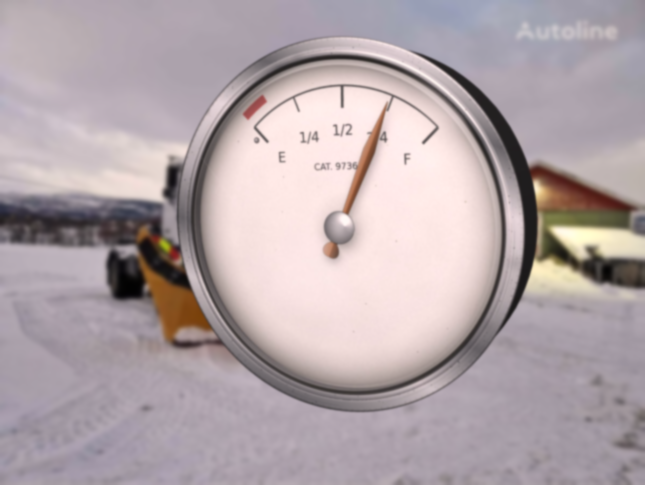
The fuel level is {"value": 0.75}
